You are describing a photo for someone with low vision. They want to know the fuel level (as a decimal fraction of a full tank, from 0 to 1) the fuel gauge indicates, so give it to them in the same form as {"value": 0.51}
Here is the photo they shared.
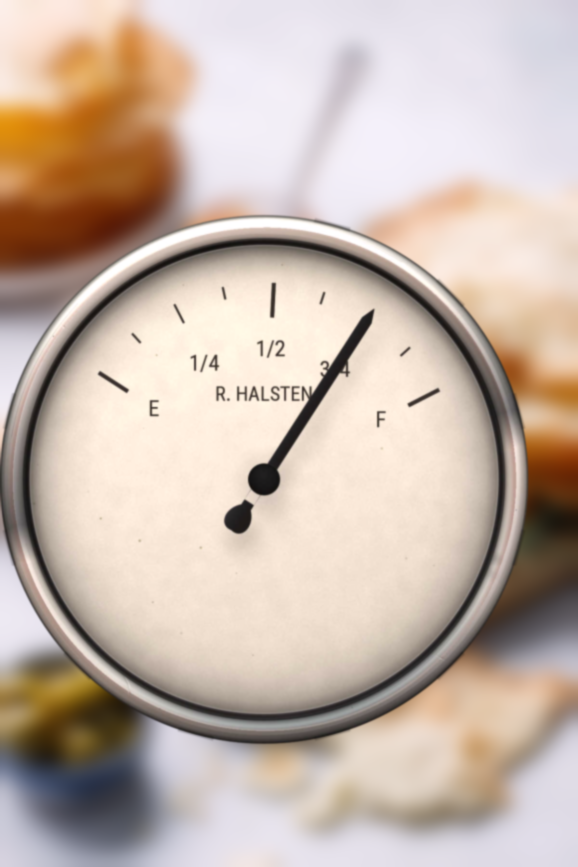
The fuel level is {"value": 0.75}
